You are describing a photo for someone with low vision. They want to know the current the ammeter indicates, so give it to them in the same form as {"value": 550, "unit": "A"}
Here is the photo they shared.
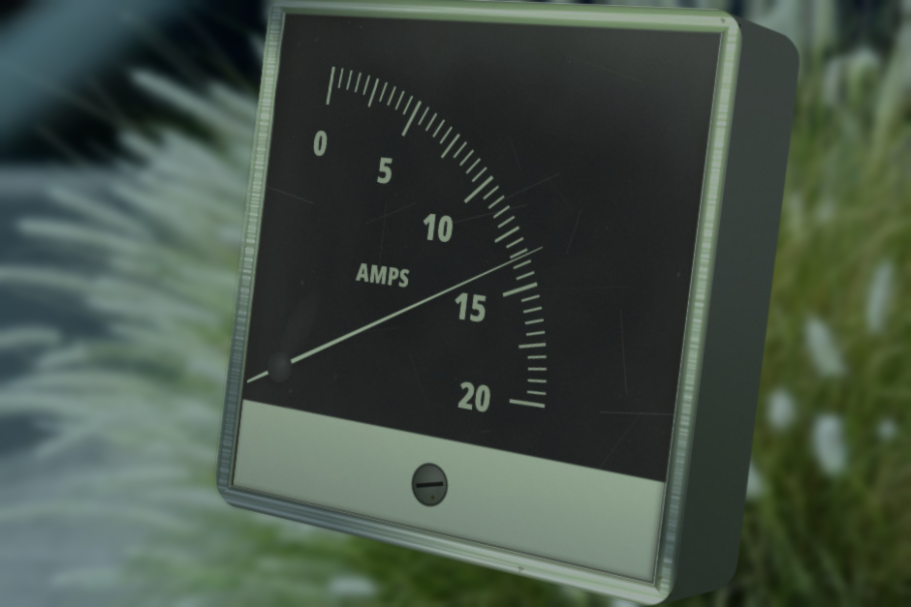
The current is {"value": 13.75, "unit": "A"}
